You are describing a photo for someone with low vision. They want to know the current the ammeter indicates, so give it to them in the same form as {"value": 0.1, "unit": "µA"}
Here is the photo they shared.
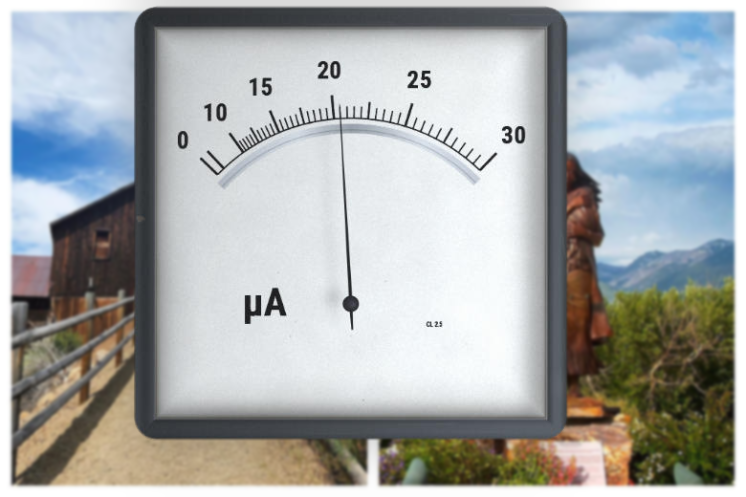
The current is {"value": 20.5, "unit": "µA"}
